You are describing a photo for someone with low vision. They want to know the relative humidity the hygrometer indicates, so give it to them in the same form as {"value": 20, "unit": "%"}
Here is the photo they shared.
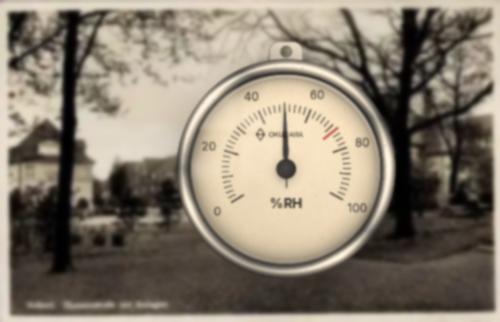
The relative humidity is {"value": 50, "unit": "%"}
